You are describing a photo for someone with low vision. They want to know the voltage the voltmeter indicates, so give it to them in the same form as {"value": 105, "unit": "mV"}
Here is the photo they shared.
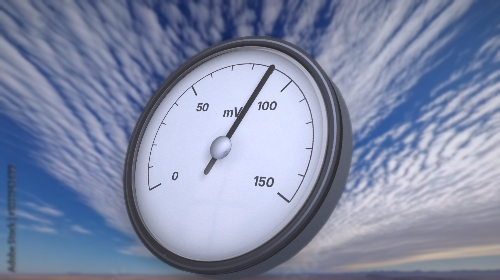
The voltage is {"value": 90, "unit": "mV"}
